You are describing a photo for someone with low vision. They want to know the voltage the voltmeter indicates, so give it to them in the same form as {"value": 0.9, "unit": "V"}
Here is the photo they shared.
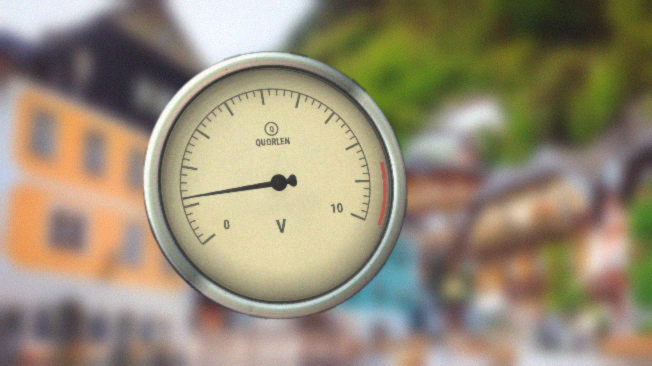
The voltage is {"value": 1.2, "unit": "V"}
